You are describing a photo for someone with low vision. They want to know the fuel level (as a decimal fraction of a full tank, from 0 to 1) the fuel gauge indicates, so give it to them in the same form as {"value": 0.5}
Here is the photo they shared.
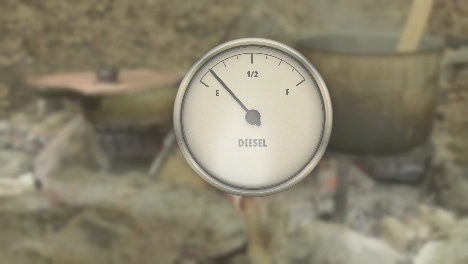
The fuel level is {"value": 0.125}
